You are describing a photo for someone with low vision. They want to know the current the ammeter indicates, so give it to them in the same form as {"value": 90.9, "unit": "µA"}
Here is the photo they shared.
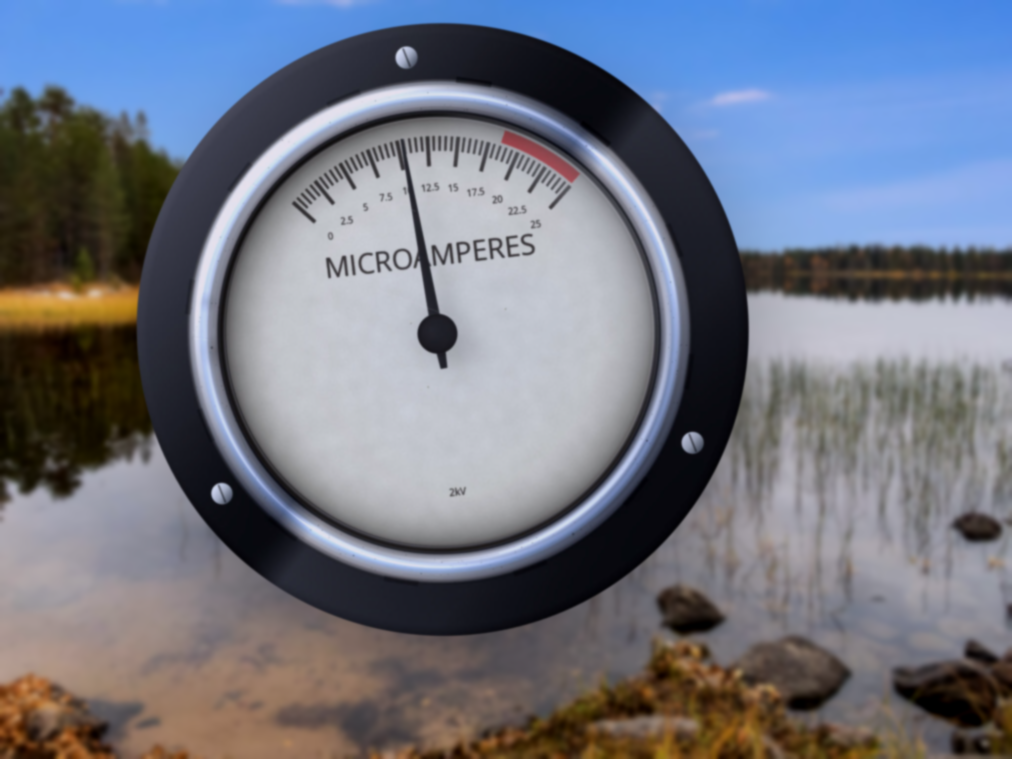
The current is {"value": 10.5, "unit": "µA"}
